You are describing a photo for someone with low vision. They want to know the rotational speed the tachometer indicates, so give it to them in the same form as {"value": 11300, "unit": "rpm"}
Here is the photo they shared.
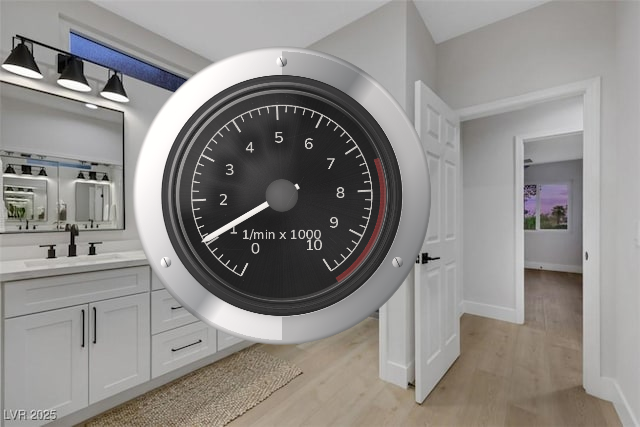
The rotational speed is {"value": 1100, "unit": "rpm"}
